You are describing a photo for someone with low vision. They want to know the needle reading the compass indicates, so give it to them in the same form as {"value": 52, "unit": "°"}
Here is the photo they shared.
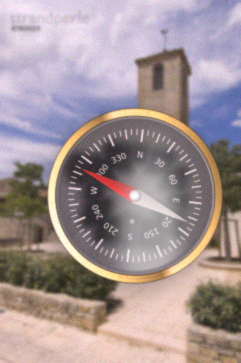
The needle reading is {"value": 290, "unit": "°"}
